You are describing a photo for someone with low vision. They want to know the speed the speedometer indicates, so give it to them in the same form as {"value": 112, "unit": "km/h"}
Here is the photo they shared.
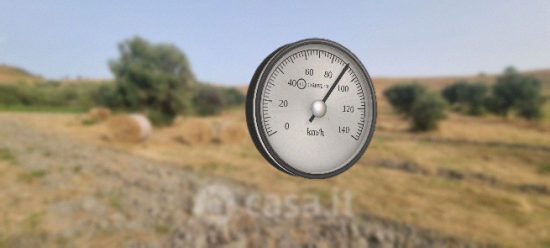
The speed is {"value": 90, "unit": "km/h"}
